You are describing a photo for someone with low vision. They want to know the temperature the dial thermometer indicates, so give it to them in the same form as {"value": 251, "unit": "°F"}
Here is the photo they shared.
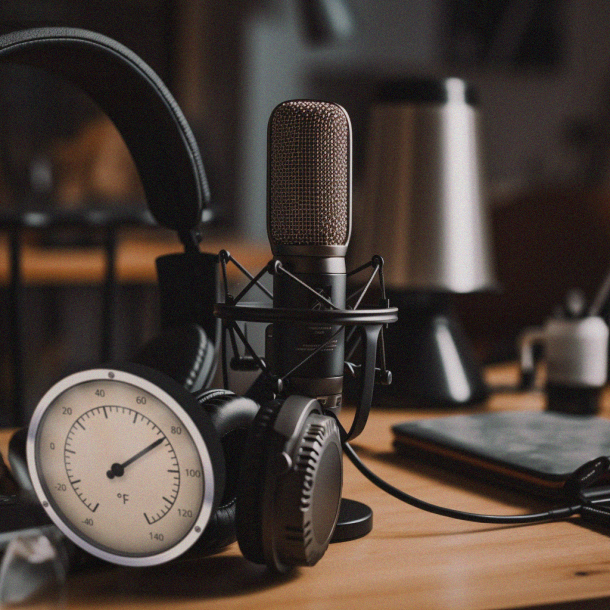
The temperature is {"value": 80, "unit": "°F"}
